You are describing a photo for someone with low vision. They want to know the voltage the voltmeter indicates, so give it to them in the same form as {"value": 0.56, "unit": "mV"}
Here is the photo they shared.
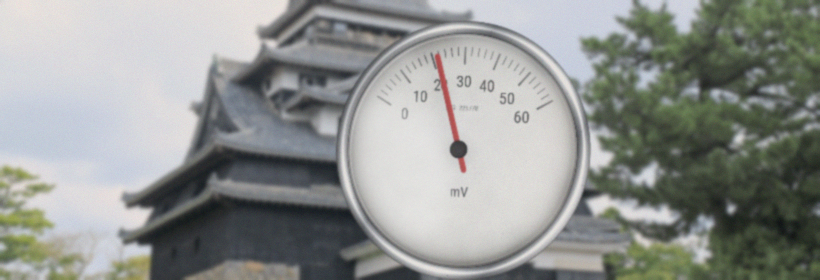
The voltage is {"value": 22, "unit": "mV"}
